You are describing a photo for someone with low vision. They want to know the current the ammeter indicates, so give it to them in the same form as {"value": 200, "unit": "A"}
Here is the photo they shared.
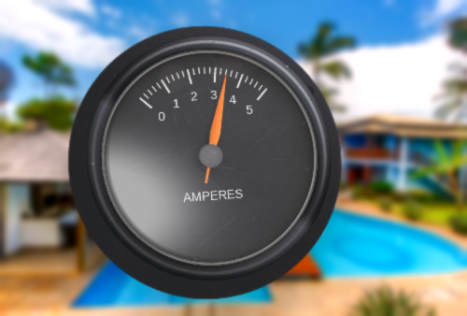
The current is {"value": 3.4, "unit": "A"}
